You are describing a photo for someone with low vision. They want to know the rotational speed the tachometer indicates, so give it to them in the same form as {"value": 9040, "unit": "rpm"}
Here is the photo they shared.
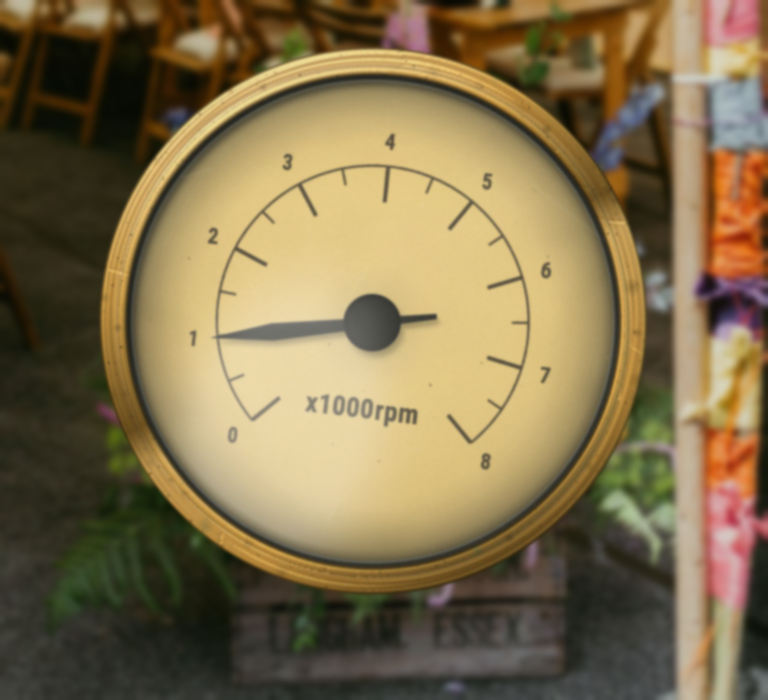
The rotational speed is {"value": 1000, "unit": "rpm"}
